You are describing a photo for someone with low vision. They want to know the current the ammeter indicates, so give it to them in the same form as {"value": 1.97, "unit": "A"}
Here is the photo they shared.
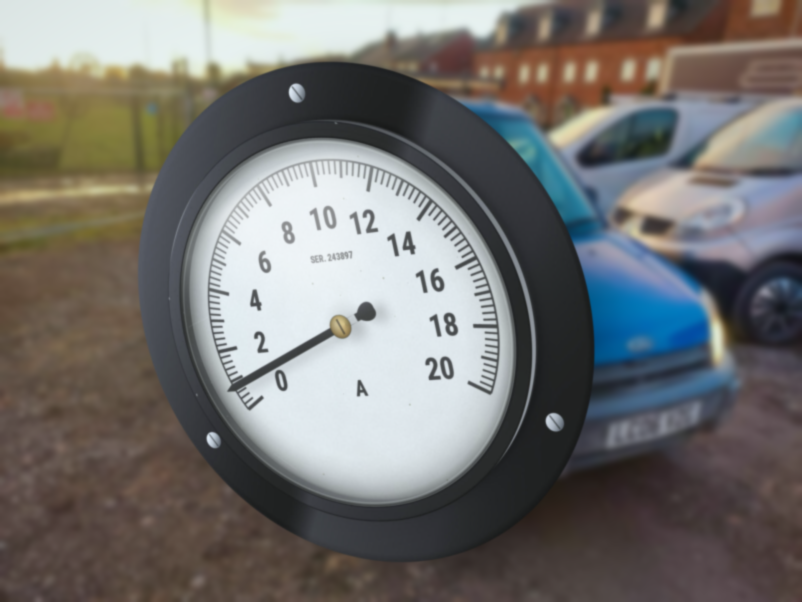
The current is {"value": 0.8, "unit": "A"}
